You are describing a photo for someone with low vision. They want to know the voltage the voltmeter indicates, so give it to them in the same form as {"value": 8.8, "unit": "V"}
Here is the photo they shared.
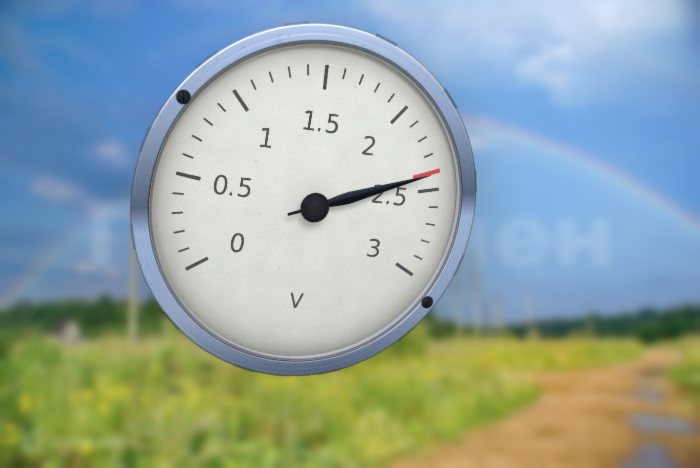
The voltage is {"value": 2.4, "unit": "V"}
